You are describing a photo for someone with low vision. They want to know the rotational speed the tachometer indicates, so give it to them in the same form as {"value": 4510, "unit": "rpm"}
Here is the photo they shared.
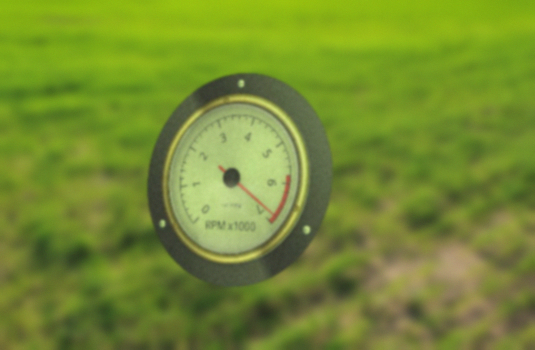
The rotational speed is {"value": 6800, "unit": "rpm"}
